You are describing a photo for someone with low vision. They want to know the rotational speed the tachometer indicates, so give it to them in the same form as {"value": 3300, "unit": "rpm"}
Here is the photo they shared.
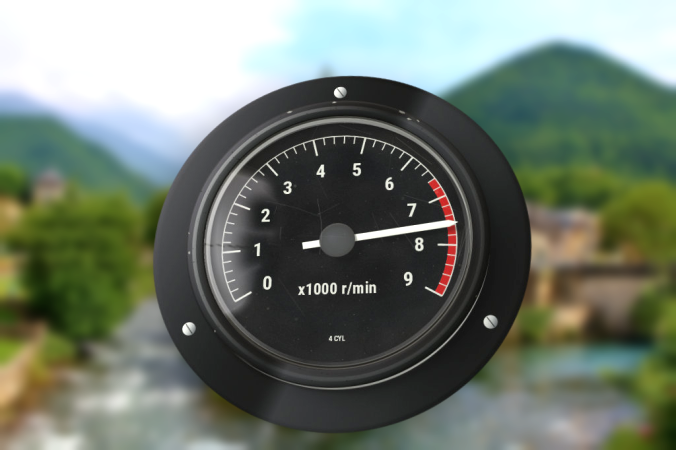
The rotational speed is {"value": 7600, "unit": "rpm"}
